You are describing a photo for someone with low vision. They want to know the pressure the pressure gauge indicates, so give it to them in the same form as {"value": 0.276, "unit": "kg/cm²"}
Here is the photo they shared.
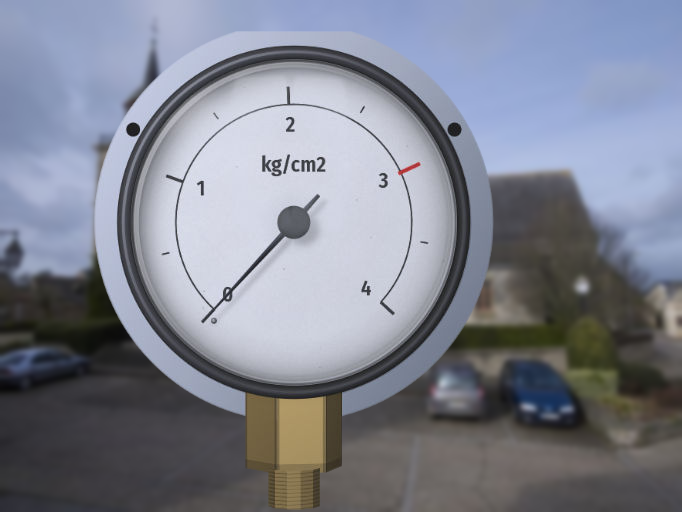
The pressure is {"value": 0, "unit": "kg/cm²"}
